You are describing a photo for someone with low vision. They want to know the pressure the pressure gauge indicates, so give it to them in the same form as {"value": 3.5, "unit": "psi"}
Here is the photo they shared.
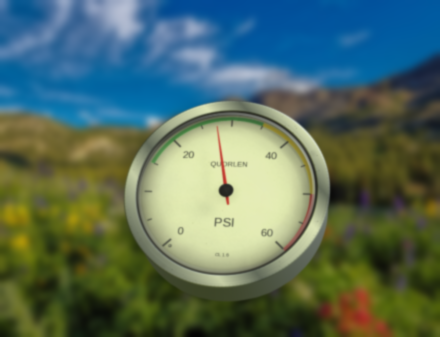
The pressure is {"value": 27.5, "unit": "psi"}
